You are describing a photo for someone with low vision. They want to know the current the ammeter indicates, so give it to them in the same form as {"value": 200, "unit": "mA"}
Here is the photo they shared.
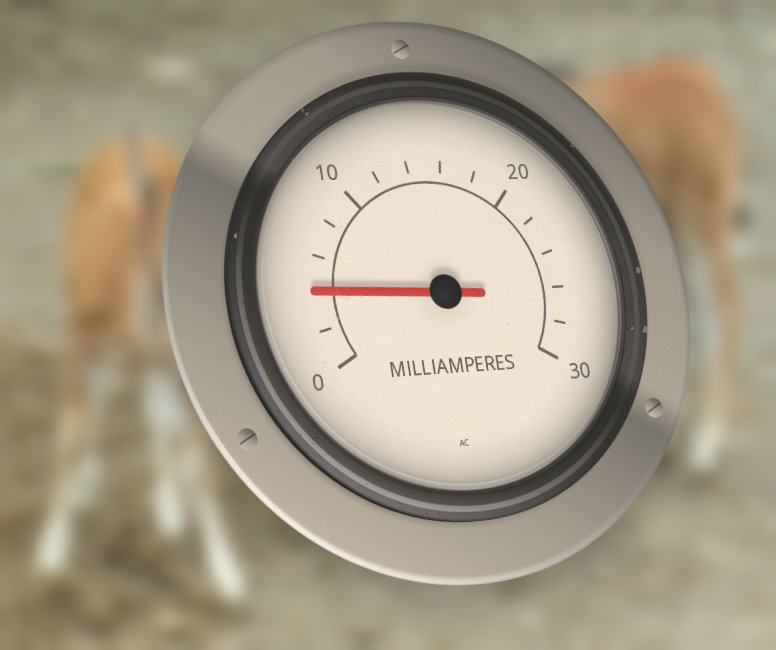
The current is {"value": 4, "unit": "mA"}
